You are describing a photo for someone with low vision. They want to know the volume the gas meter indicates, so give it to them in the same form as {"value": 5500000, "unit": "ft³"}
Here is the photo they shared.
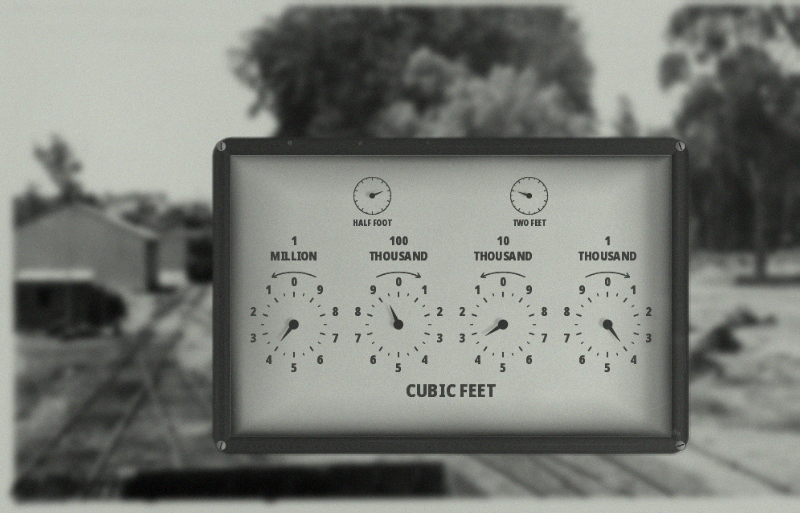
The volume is {"value": 393400, "unit": "ft³"}
